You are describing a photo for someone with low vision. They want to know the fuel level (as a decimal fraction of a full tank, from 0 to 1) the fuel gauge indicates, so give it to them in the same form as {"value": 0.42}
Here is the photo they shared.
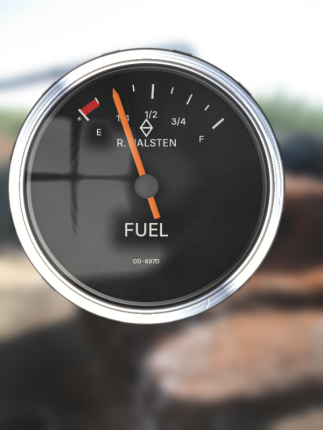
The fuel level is {"value": 0.25}
